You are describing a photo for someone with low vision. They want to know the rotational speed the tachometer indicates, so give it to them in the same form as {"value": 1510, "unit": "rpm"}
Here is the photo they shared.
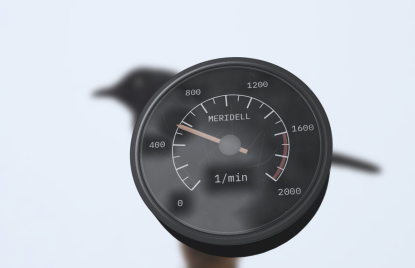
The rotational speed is {"value": 550, "unit": "rpm"}
